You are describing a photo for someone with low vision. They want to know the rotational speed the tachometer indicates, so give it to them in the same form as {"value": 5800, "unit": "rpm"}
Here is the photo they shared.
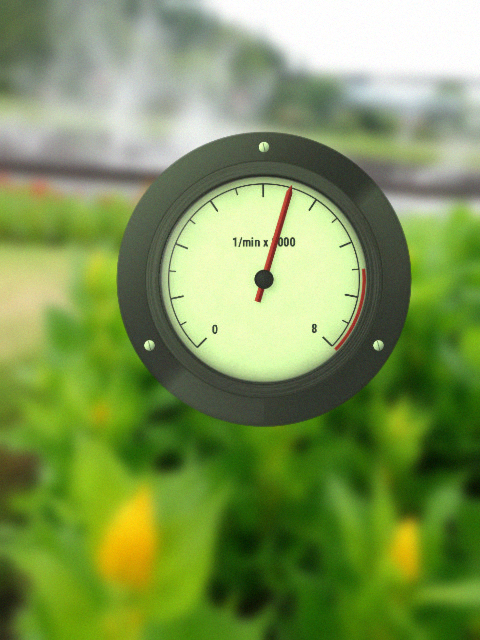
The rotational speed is {"value": 4500, "unit": "rpm"}
